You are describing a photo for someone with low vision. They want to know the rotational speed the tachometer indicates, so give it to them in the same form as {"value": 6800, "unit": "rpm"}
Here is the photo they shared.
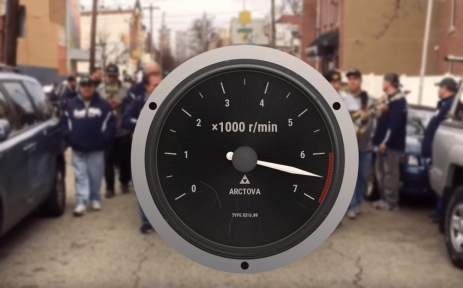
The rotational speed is {"value": 6500, "unit": "rpm"}
